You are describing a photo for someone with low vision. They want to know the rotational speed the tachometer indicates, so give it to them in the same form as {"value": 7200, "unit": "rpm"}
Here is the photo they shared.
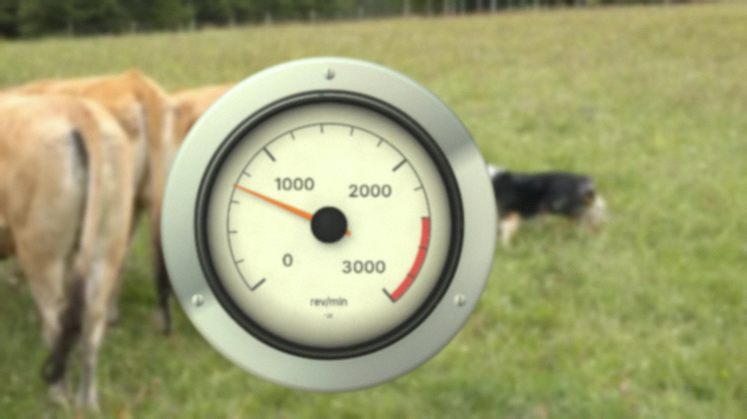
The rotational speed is {"value": 700, "unit": "rpm"}
